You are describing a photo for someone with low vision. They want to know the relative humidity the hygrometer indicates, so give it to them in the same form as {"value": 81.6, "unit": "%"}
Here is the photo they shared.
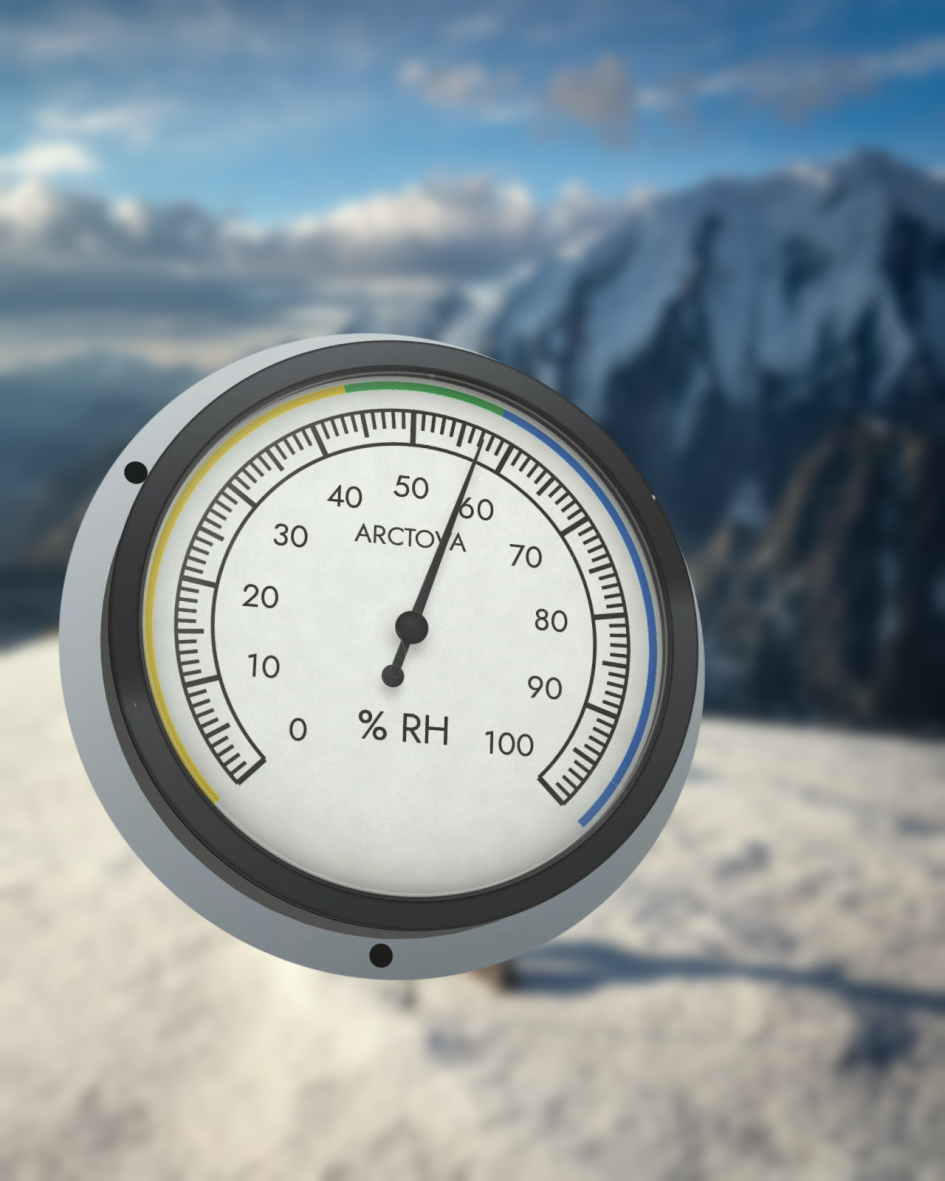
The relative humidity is {"value": 57, "unit": "%"}
